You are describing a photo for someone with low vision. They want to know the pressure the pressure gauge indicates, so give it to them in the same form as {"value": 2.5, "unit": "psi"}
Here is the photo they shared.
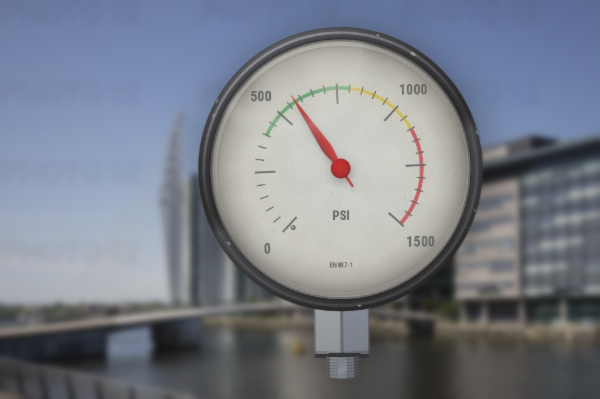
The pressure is {"value": 575, "unit": "psi"}
